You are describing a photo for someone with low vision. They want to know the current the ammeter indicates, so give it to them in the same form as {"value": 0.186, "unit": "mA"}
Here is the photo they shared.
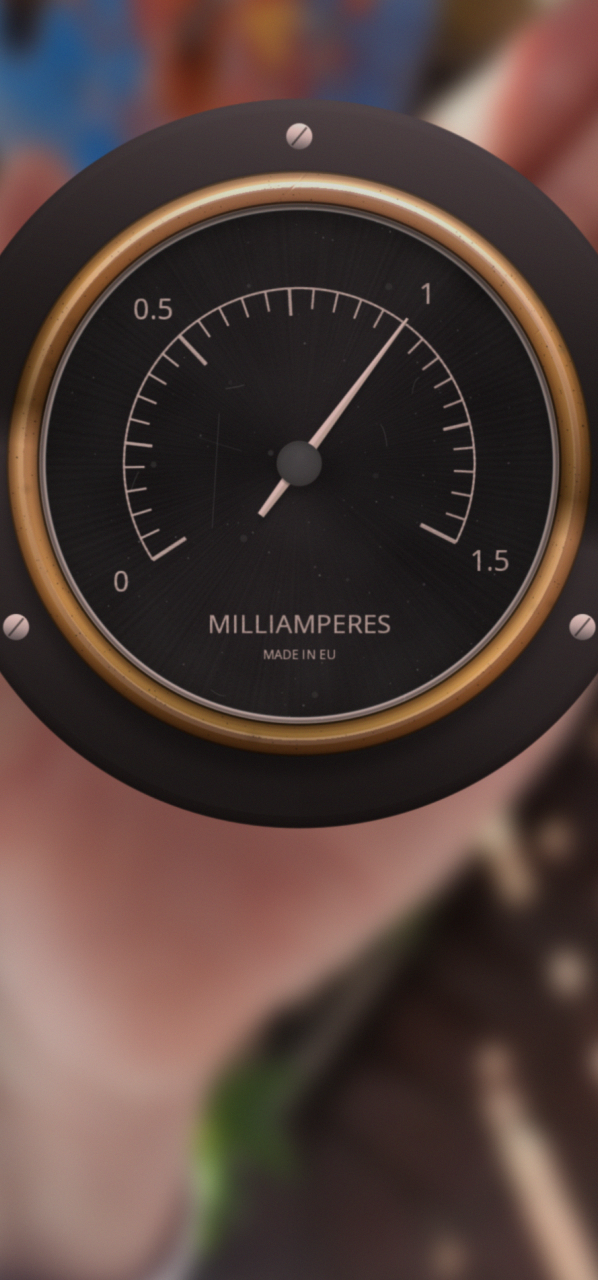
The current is {"value": 1, "unit": "mA"}
